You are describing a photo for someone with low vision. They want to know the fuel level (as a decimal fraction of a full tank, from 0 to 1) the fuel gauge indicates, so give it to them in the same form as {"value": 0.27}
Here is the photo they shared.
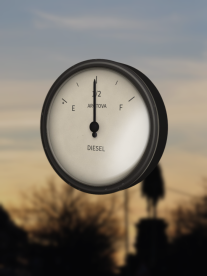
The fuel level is {"value": 0.5}
